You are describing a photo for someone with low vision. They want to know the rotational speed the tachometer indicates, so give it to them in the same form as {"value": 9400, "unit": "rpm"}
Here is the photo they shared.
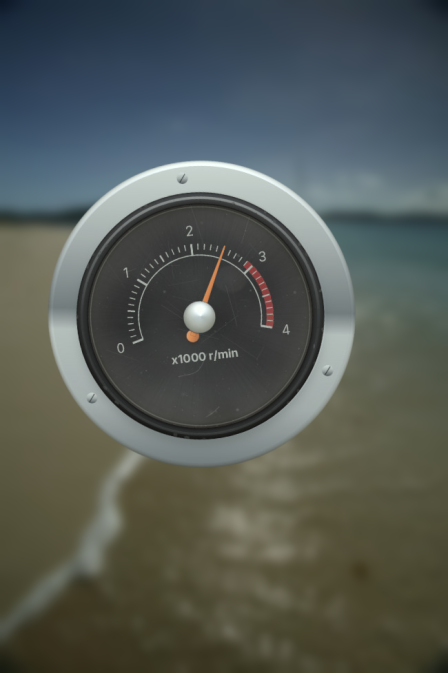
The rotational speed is {"value": 2500, "unit": "rpm"}
